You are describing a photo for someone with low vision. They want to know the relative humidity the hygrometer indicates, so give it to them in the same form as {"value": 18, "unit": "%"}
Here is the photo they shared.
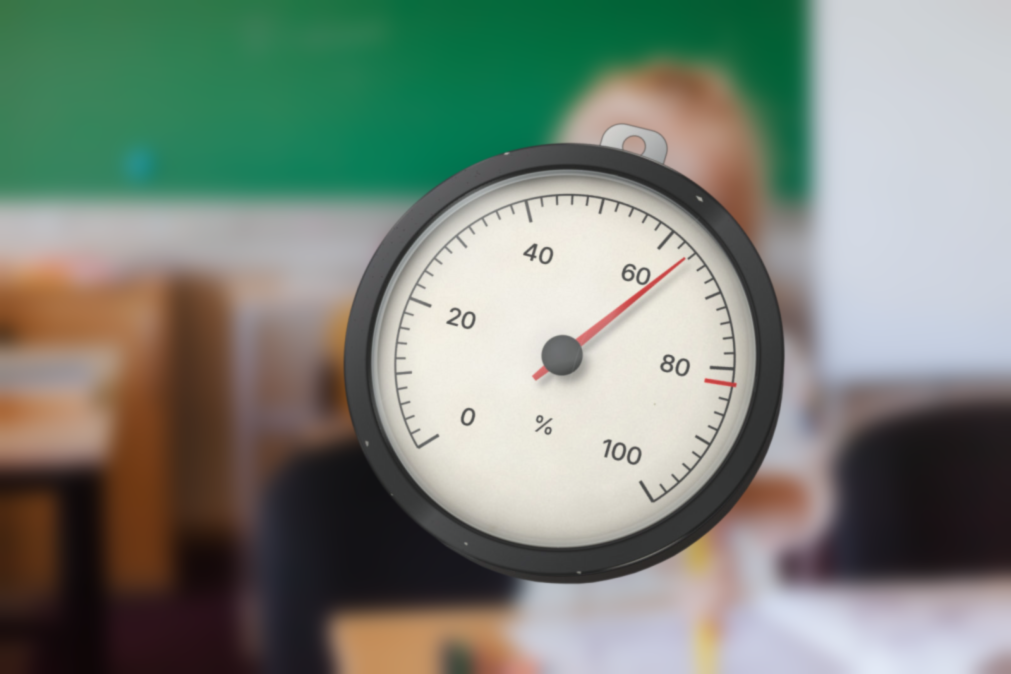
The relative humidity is {"value": 64, "unit": "%"}
